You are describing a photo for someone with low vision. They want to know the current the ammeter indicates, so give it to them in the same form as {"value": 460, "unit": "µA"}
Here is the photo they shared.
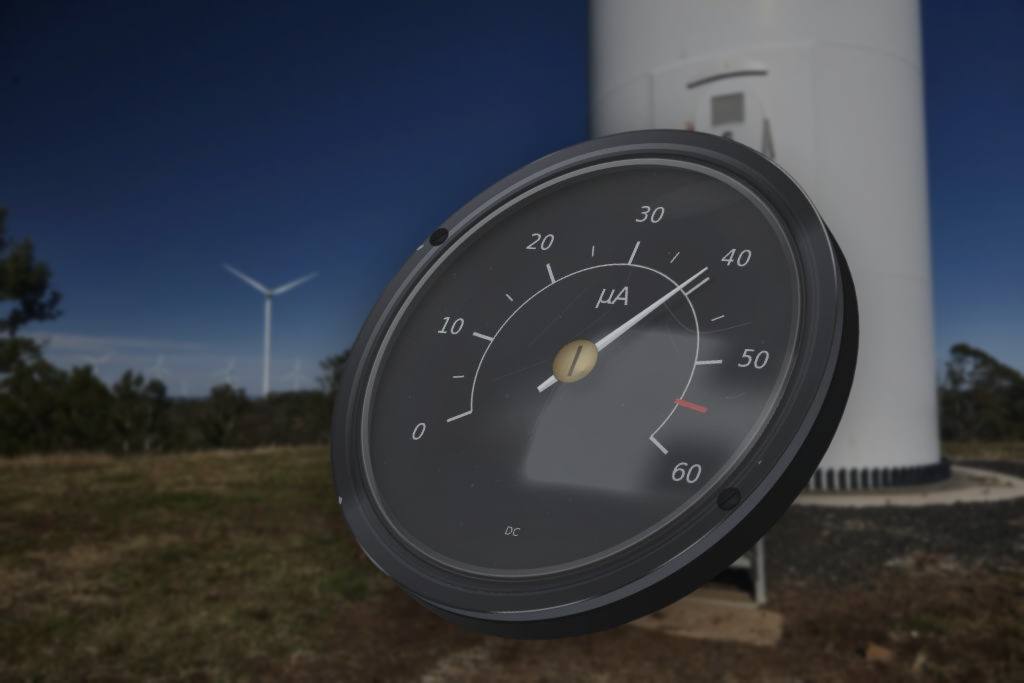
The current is {"value": 40, "unit": "µA"}
